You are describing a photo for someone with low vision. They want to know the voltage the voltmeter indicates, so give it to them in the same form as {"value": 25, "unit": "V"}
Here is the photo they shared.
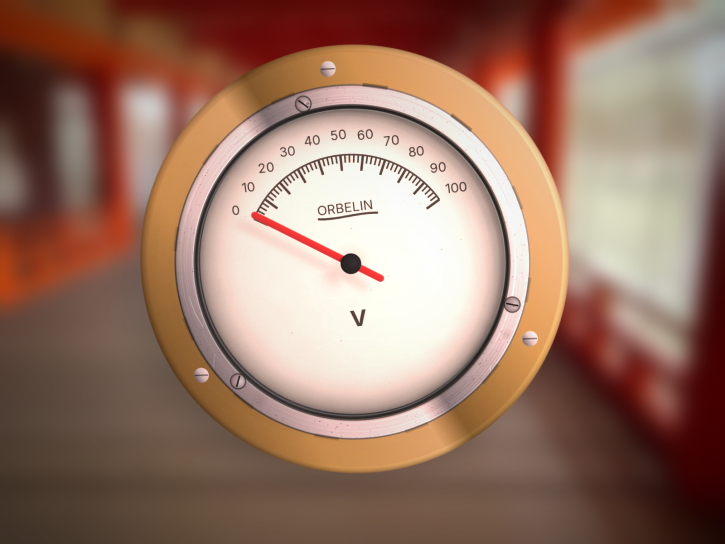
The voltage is {"value": 2, "unit": "V"}
